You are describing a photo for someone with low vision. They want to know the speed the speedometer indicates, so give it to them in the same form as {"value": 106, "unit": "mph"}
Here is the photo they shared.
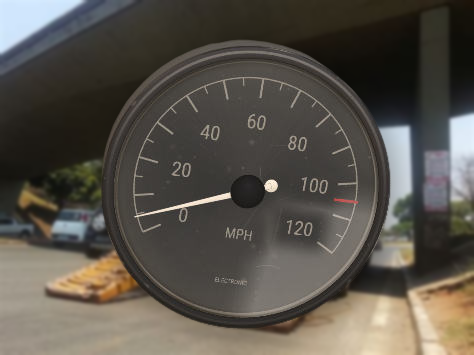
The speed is {"value": 5, "unit": "mph"}
